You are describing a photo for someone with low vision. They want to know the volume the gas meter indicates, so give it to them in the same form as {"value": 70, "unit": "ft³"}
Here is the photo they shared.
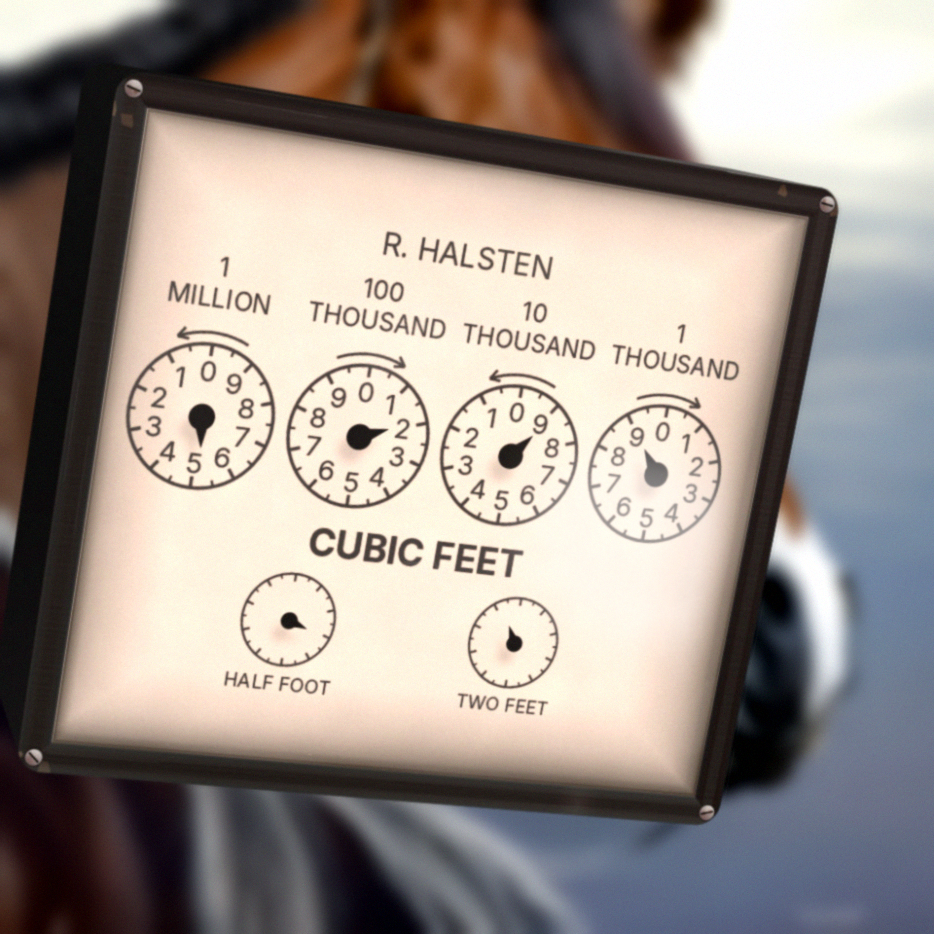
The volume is {"value": 518900, "unit": "ft³"}
